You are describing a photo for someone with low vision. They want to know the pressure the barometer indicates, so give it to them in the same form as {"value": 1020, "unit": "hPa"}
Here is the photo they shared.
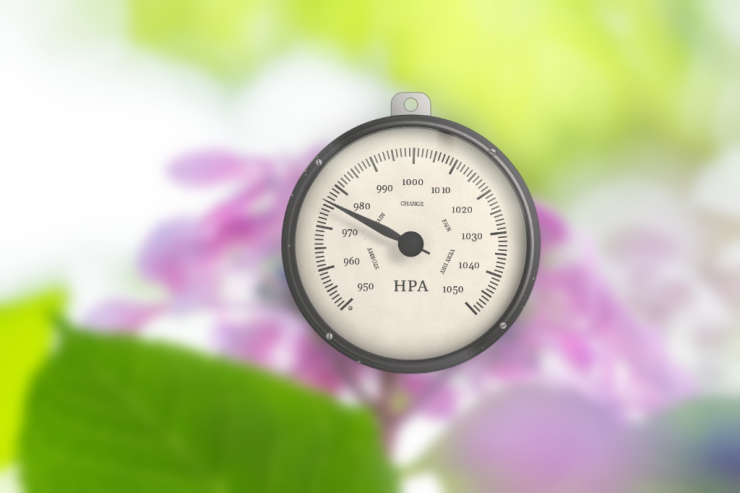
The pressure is {"value": 976, "unit": "hPa"}
